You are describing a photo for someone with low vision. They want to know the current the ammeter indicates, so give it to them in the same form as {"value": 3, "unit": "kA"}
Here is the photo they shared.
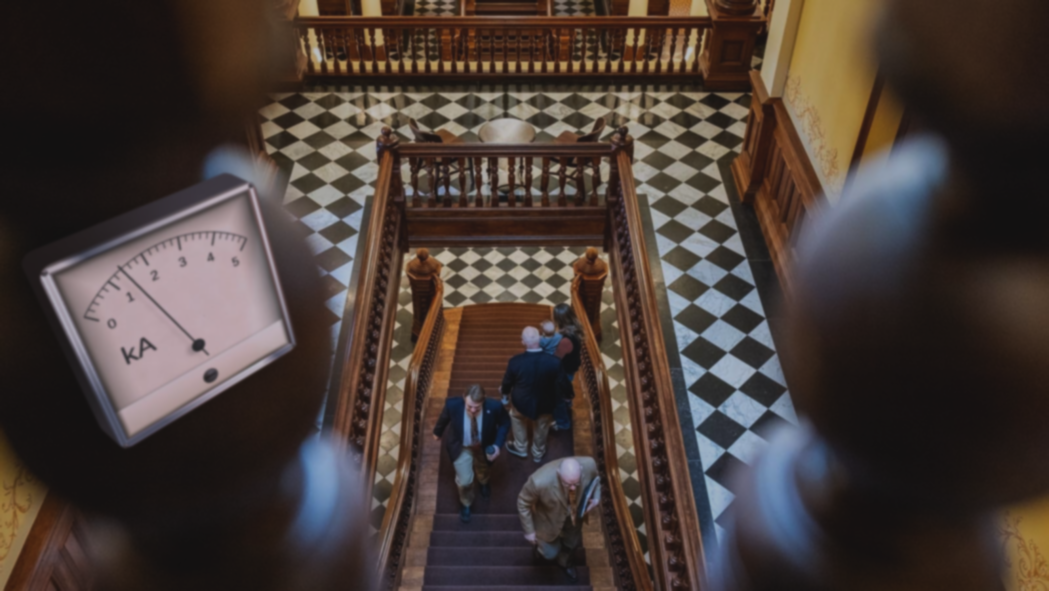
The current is {"value": 1.4, "unit": "kA"}
